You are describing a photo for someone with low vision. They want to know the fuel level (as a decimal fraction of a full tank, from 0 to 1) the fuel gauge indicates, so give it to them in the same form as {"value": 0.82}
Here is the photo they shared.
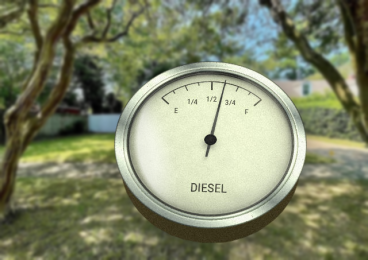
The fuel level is {"value": 0.625}
